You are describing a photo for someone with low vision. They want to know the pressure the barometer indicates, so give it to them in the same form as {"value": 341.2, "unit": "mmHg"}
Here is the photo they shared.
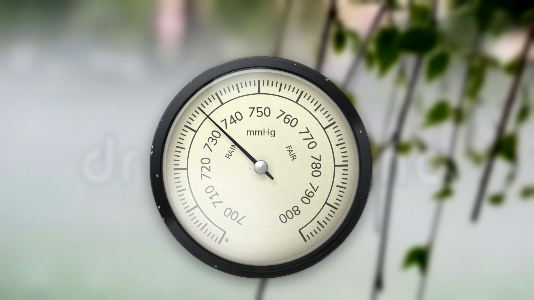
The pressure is {"value": 735, "unit": "mmHg"}
